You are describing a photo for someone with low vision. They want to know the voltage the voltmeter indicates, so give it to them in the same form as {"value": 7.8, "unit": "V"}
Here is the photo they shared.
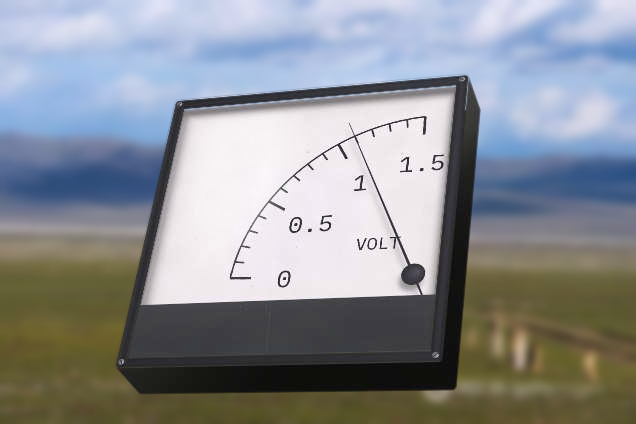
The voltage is {"value": 1.1, "unit": "V"}
